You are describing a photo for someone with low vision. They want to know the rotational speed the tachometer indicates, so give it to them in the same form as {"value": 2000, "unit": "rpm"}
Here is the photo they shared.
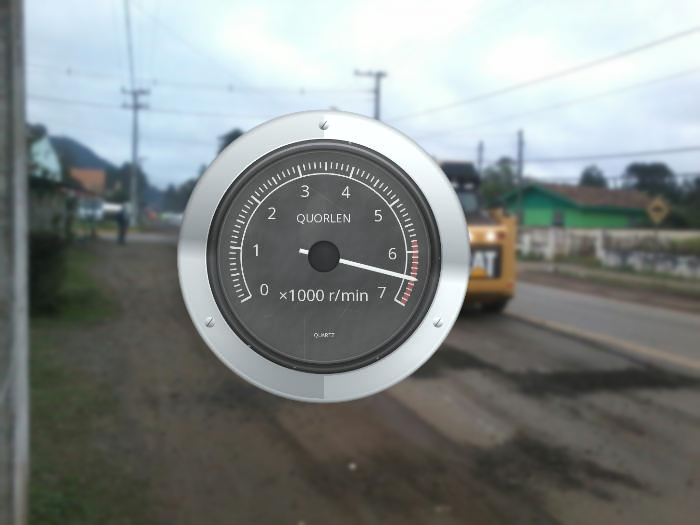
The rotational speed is {"value": 6500, "unit": "rpm"}
